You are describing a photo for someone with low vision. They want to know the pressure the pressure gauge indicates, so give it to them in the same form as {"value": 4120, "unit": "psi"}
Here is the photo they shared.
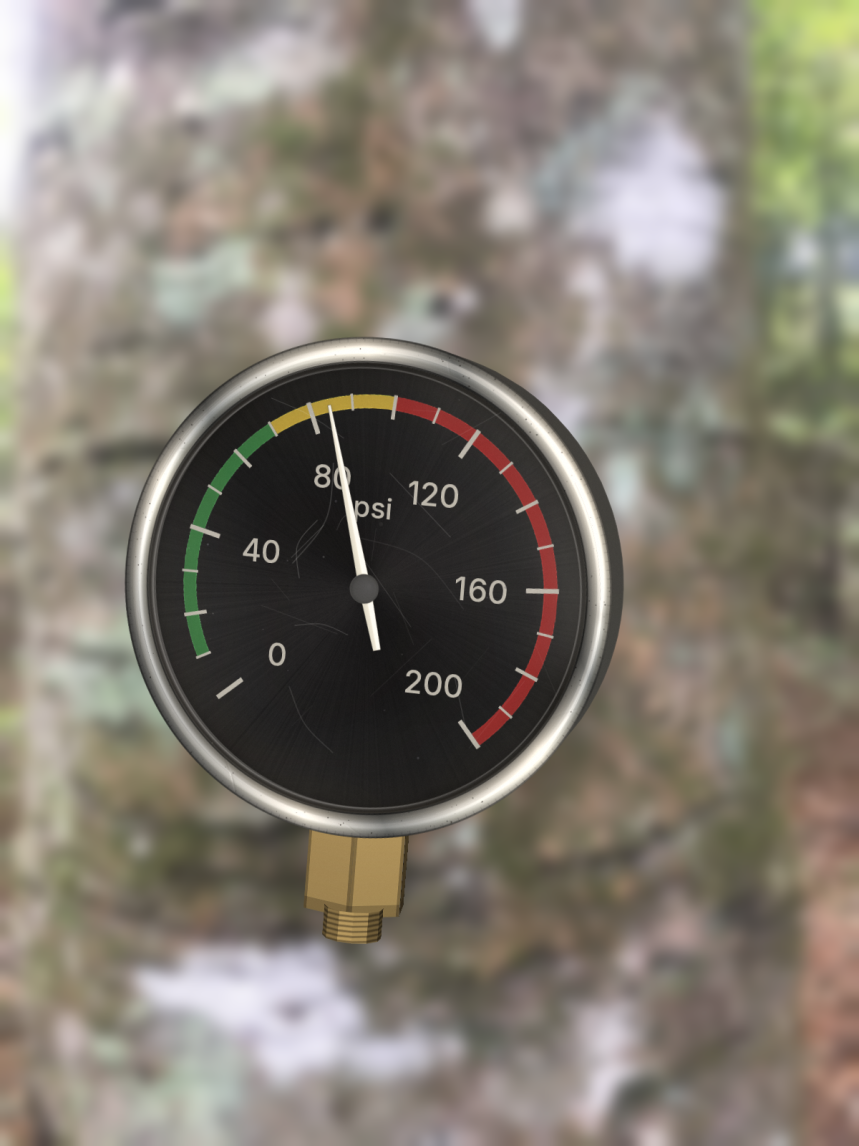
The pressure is {"value": 85, "unit": "psi"}
